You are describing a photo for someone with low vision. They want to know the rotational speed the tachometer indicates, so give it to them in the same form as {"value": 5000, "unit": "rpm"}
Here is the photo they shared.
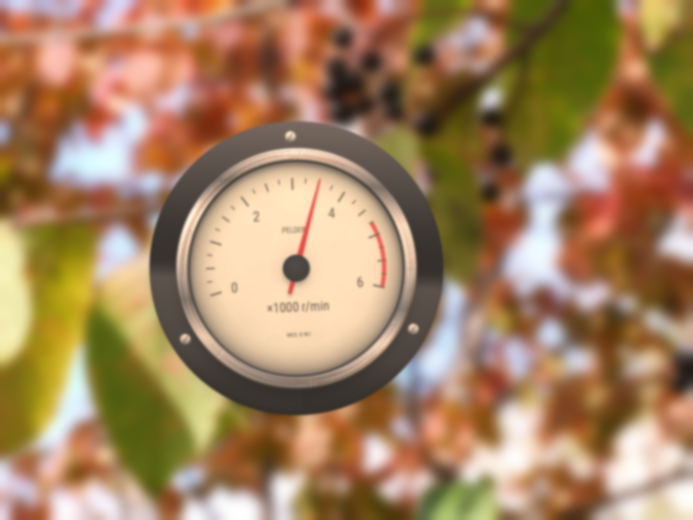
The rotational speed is {"value": 3500, "unit": "rpm"}
